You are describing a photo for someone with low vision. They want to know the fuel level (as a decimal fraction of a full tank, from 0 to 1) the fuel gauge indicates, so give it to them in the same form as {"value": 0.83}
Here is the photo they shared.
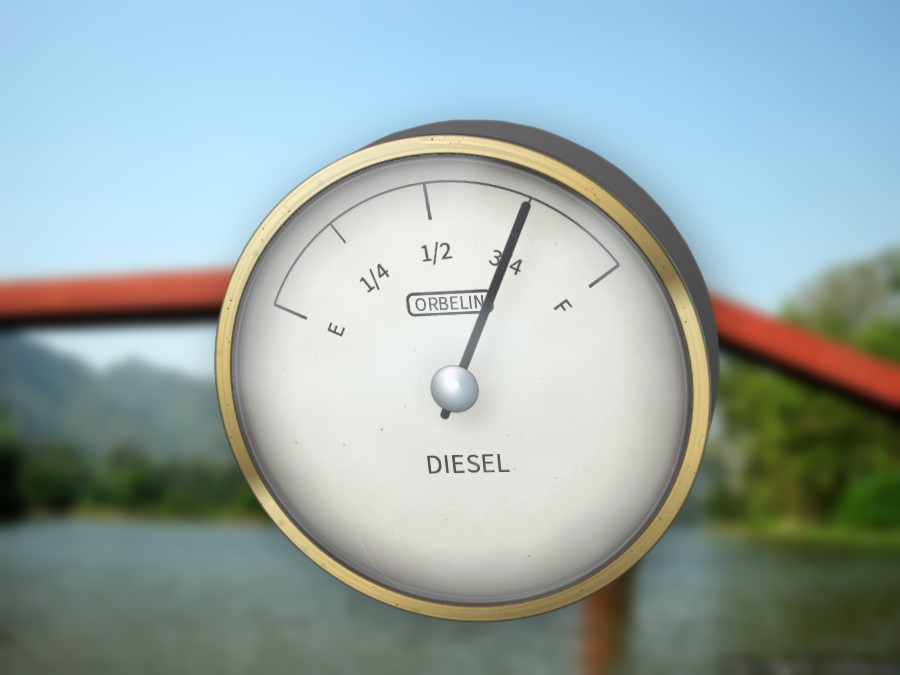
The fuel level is {"value": 0.75}
